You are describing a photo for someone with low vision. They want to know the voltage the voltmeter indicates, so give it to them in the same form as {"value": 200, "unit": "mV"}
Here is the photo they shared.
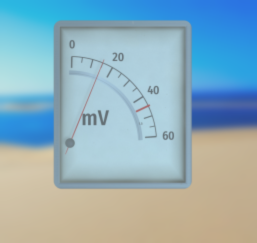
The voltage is {"value": 15, "unit": "mV"}
